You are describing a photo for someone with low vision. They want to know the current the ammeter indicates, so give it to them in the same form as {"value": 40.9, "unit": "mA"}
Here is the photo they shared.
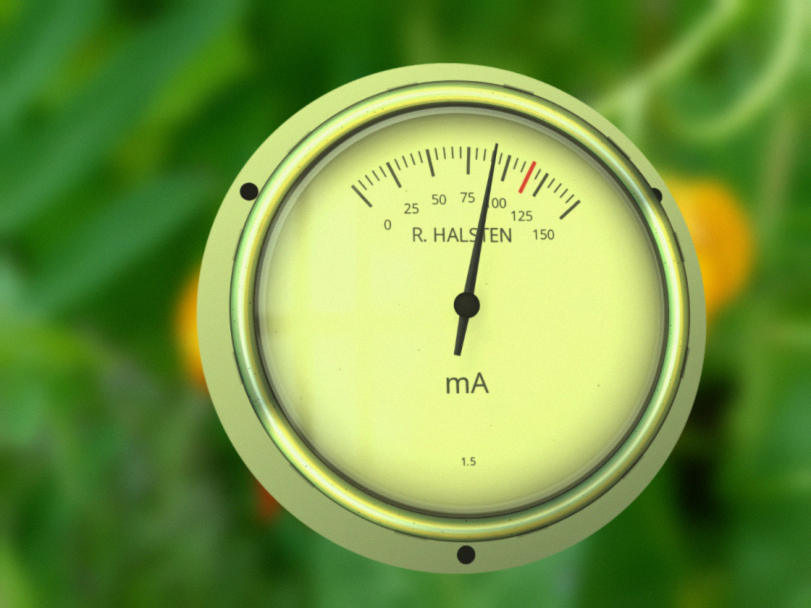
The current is {"value": 90, "unit": "mA"}
